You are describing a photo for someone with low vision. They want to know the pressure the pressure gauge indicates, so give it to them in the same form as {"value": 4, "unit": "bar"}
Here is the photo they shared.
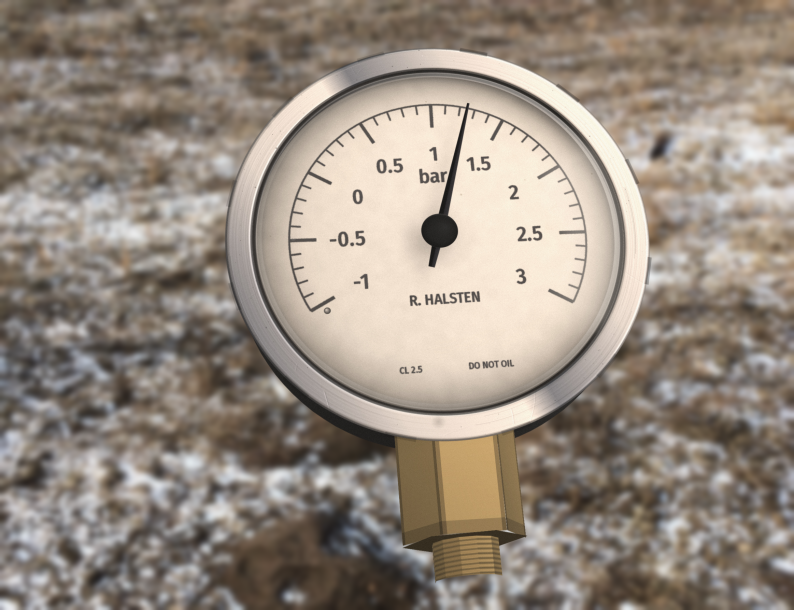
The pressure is {"value": 1.25, "unit": "bar"}
